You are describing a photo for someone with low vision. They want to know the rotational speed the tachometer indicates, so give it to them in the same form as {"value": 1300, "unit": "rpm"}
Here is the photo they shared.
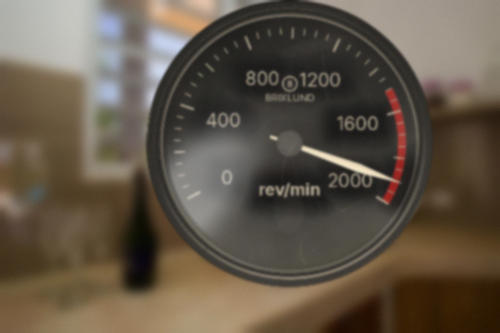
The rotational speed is {"value": 1900, "unit": "rpm"}
